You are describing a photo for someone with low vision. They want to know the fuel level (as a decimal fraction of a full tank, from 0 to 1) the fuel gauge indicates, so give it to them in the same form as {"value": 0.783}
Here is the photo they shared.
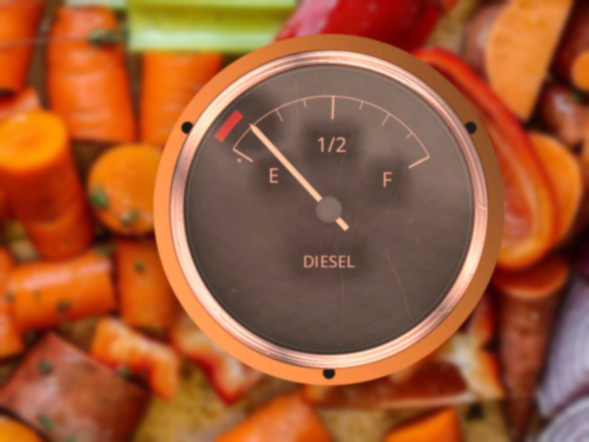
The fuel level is {"value": 0.125}
